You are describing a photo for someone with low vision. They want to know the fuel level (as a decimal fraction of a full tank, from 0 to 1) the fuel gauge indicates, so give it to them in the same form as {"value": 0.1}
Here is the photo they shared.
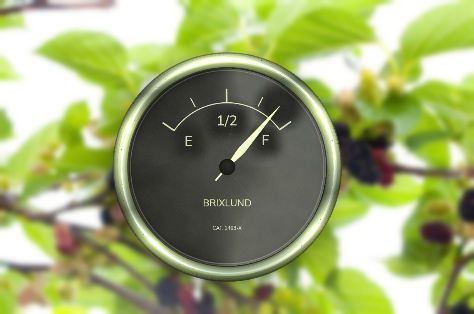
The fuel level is {"value": 0.875}
